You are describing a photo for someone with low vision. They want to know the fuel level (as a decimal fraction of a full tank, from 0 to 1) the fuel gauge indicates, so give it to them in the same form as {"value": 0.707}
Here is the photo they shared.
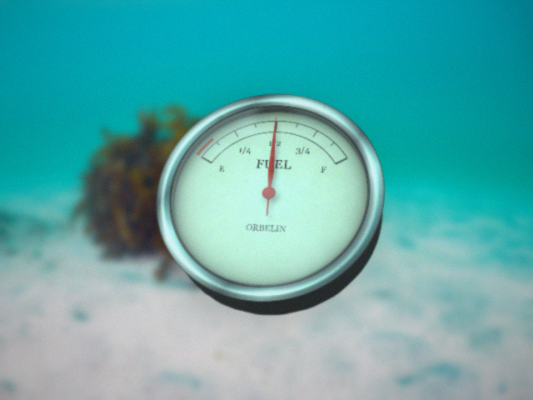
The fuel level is {"value": 0.5}
